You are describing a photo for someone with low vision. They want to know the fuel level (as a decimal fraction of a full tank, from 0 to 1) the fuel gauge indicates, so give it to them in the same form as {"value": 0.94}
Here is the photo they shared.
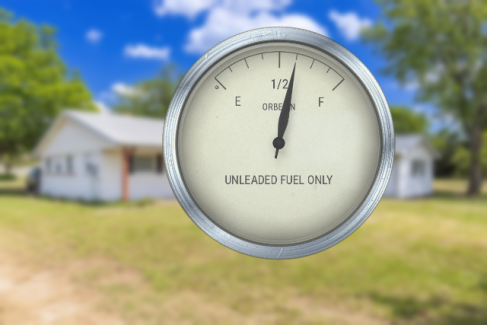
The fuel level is {"value": 0.625}
